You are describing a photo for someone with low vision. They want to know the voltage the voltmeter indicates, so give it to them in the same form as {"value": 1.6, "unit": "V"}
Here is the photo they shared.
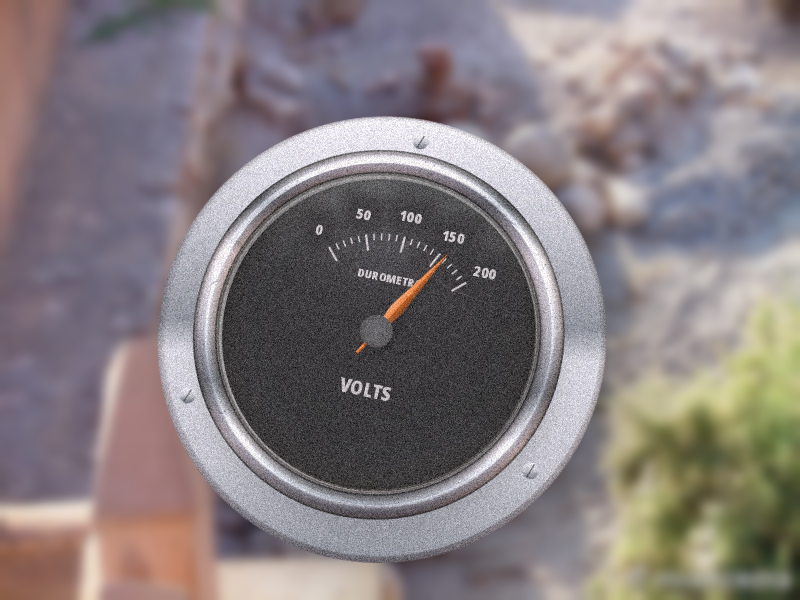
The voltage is {"value": 160, "unit": "V"}
